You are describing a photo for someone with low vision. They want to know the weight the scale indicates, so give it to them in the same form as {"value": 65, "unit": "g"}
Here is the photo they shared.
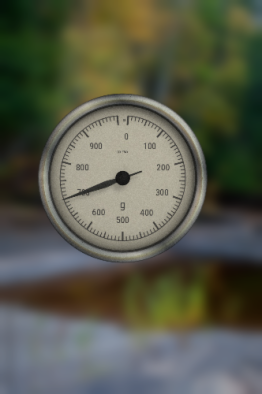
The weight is {"value": 700, "unit": "g"}
